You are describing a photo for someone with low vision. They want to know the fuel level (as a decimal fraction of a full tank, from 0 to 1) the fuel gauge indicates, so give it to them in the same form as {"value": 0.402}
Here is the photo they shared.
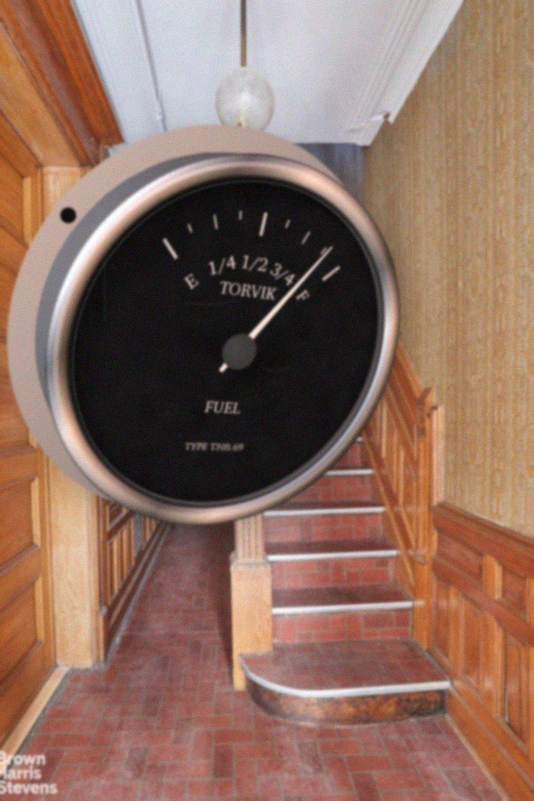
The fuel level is {"value": 0.875}
